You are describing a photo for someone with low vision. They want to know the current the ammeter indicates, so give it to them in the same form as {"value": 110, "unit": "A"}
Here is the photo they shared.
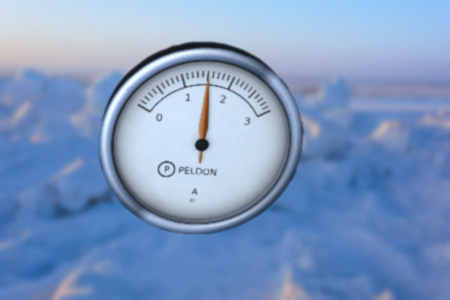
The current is {"value": 1.5, "unit": "A"}
